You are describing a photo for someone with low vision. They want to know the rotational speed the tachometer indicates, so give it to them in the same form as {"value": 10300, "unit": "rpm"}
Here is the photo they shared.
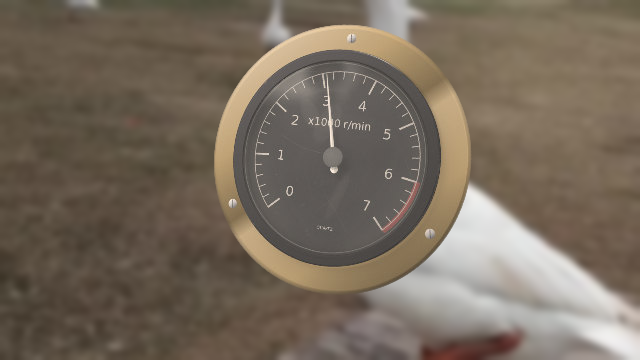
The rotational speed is {"value": 3100, "unit": "rpm"}
